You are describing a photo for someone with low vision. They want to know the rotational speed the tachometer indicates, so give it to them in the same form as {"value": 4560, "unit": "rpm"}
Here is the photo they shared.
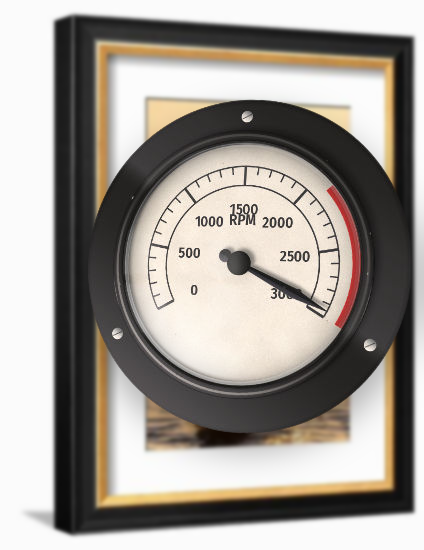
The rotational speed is {"value": 2950, "unit": "rpm"}
